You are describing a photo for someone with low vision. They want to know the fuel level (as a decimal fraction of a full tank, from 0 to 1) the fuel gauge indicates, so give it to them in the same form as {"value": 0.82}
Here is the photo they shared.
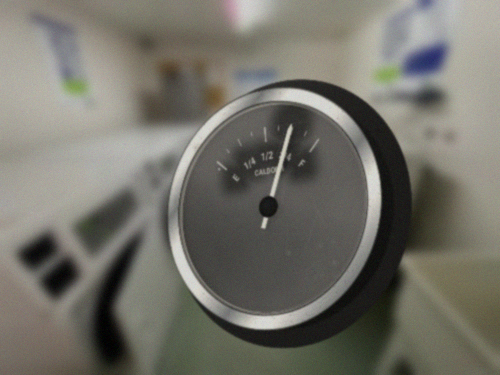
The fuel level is {"value": 0.75}
